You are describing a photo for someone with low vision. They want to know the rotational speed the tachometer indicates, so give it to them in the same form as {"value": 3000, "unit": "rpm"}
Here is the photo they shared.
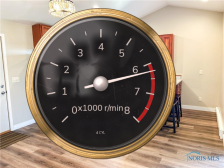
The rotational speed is {"value": 6250, "unit": "rpm"}
